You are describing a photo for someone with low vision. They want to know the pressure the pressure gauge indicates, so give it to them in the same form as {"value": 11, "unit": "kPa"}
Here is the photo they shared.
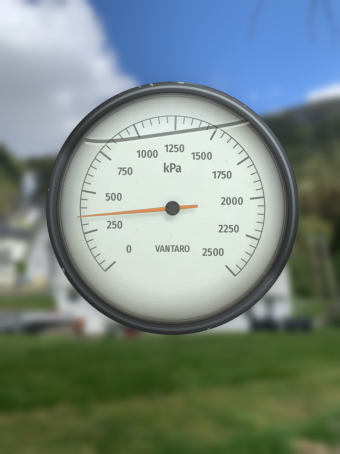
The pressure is {"value": 350, "unit": "kPa"}
